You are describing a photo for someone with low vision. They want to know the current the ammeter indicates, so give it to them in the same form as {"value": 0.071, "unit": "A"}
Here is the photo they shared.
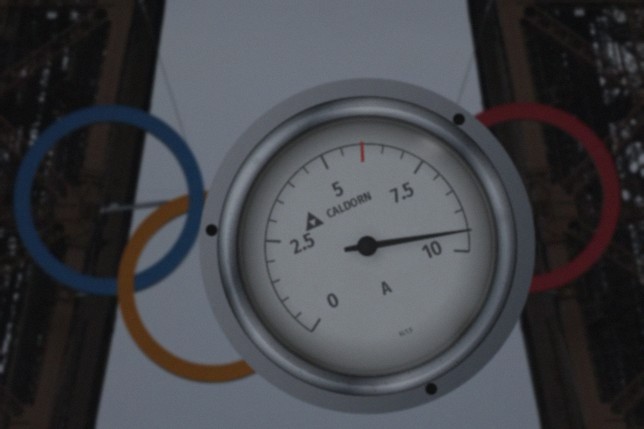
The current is {"value": 9.5, "unit": "A"}
